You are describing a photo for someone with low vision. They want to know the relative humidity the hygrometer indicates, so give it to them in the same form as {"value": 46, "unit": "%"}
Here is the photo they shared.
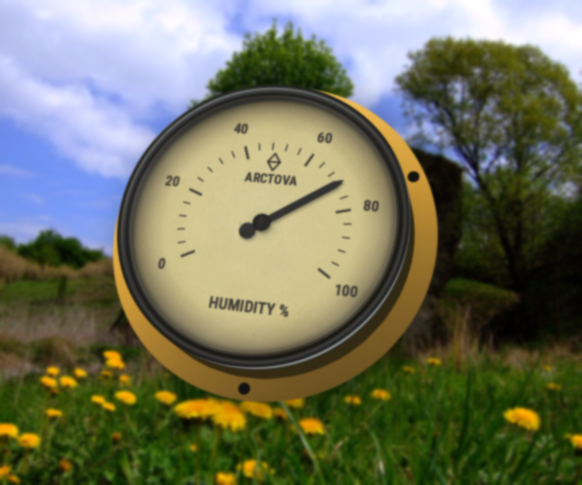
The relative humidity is {"value": 72, "unit": "%"}
